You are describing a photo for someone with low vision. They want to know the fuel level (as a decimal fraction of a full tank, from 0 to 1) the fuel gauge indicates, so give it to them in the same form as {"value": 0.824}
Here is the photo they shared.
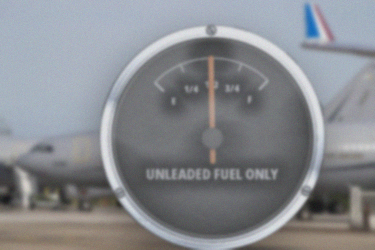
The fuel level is {"value": 0.5}
